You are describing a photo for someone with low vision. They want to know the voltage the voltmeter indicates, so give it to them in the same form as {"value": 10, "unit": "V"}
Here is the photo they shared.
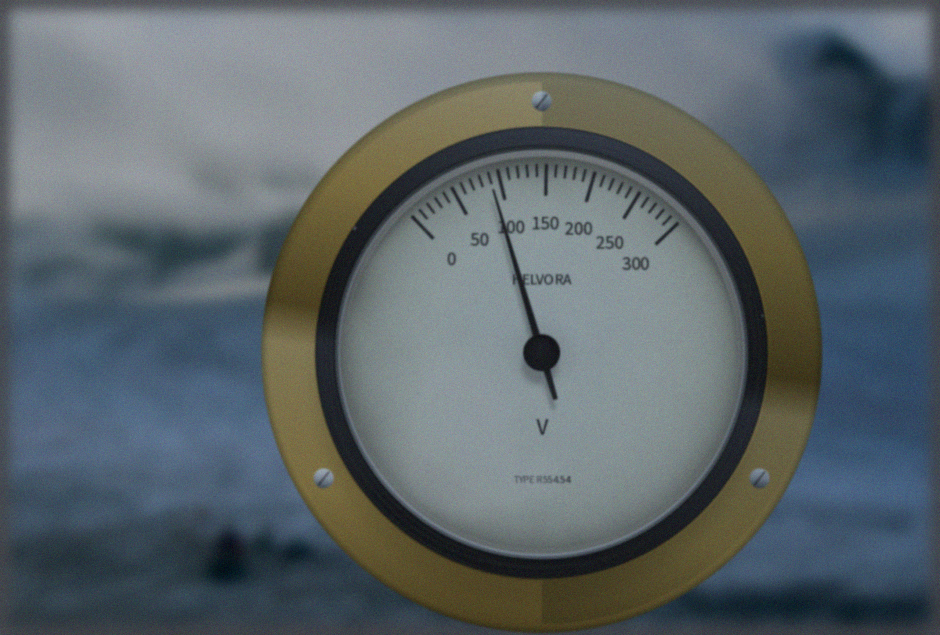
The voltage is {"value": 90, "unit": "V"}
